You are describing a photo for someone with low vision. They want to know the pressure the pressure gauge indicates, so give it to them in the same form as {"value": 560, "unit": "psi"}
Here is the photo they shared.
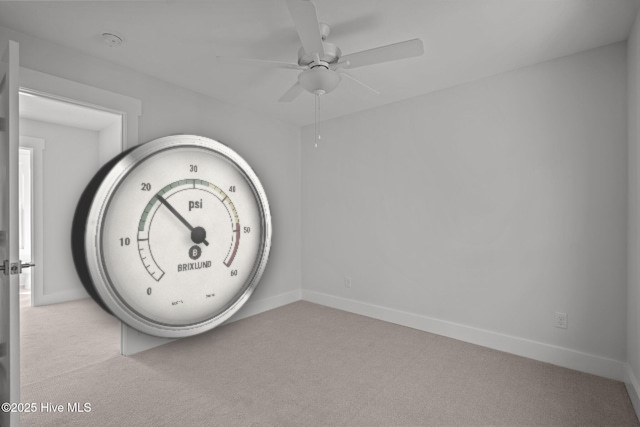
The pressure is {"value": 20, "unit": "psi"}
